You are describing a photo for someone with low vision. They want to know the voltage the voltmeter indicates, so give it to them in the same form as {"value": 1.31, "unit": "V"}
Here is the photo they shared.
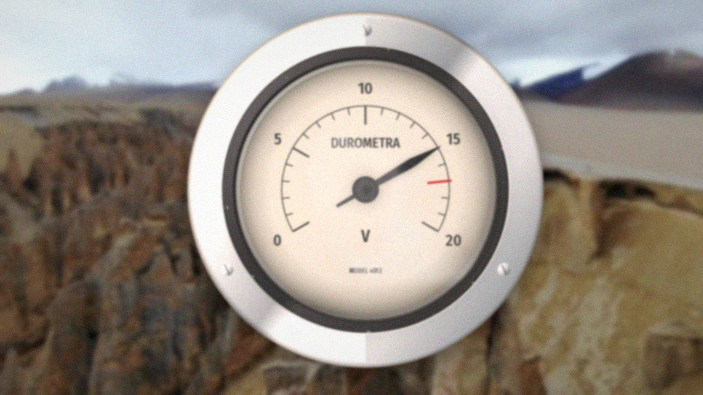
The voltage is {"value": 15, "unit": "V"}
